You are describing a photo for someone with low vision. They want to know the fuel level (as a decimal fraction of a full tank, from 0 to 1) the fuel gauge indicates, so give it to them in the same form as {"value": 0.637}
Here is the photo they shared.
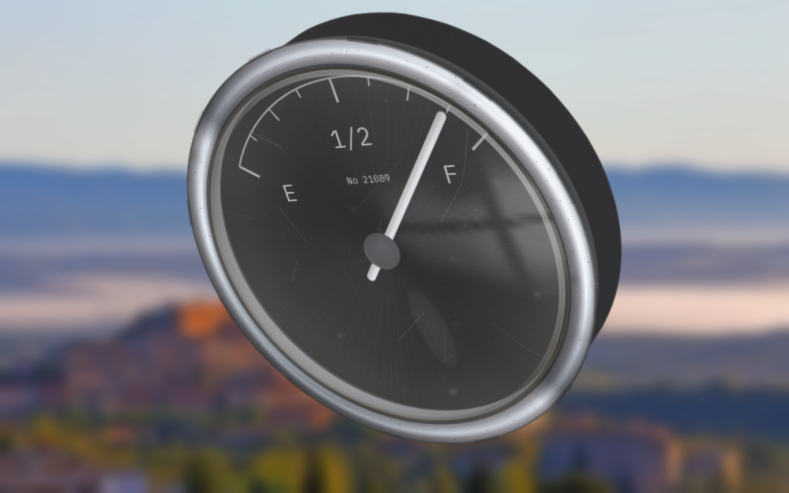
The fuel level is {"value": 0.875}
